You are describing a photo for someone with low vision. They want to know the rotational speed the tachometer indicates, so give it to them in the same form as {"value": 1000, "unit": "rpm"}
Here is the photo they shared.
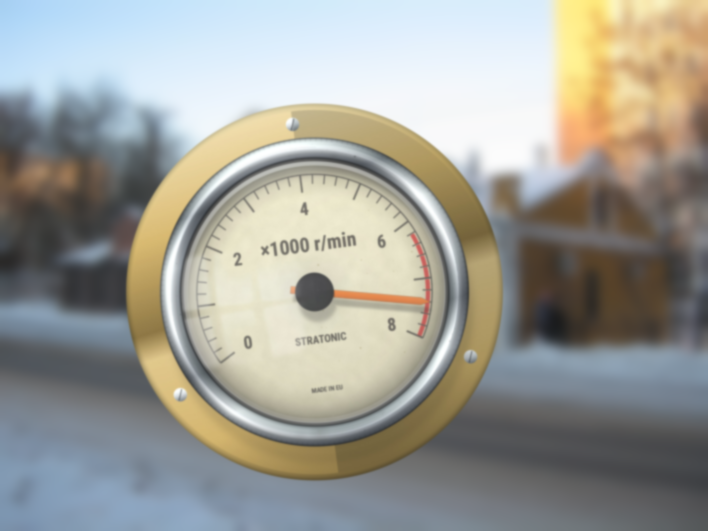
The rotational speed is {"value": 7400, "unit": "rpm"}
